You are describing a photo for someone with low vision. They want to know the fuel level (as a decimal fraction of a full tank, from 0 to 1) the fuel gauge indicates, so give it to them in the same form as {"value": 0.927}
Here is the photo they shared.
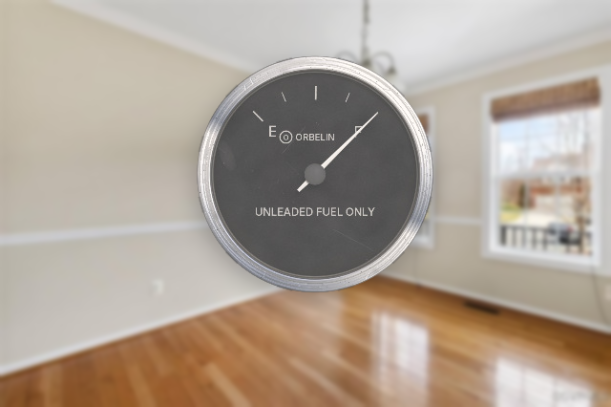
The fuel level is {"value": 1}
